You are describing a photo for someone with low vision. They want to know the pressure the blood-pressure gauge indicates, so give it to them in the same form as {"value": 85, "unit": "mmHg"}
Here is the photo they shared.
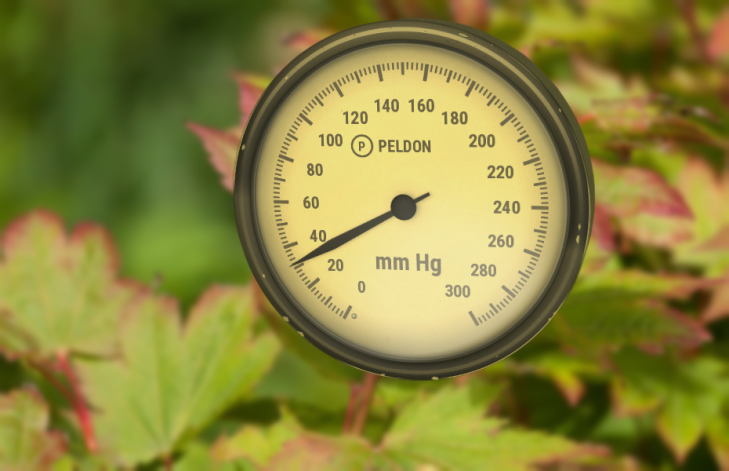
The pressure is {"value": 32, "unit": "mmHg"}
